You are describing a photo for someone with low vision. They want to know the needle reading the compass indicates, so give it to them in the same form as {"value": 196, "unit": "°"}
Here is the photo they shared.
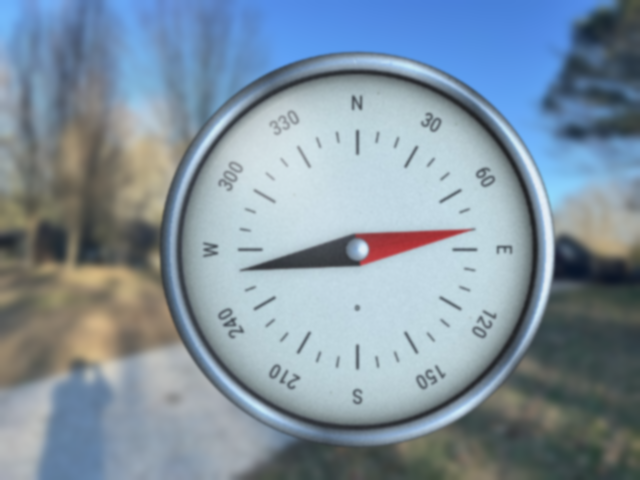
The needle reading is {"value": 80, "unit": "°"}
